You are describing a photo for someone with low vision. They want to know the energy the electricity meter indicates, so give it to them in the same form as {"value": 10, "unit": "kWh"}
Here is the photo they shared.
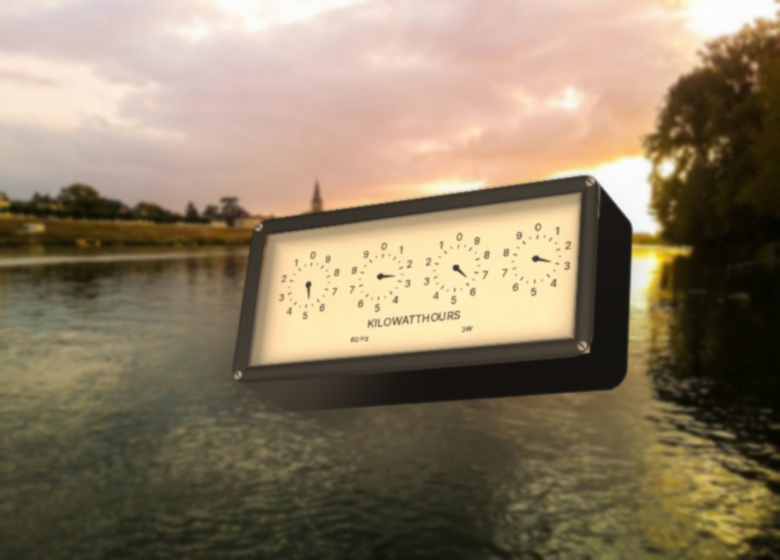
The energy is {"value": 5263, "unit": "kWh"}
